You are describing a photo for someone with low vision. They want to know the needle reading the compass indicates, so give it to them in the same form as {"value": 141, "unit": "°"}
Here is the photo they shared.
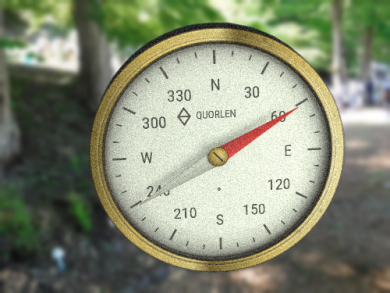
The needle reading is {"value": 60, "unit": "°"}
